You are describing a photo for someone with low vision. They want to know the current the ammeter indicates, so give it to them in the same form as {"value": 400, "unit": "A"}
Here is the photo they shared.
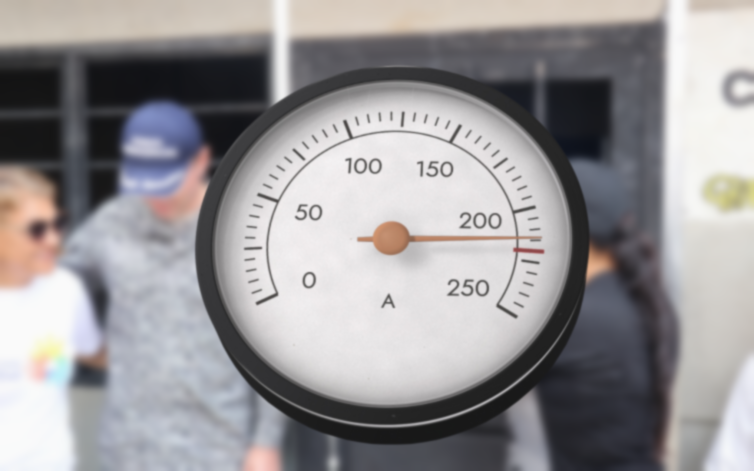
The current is {"value": 215, "unit": "A"}
